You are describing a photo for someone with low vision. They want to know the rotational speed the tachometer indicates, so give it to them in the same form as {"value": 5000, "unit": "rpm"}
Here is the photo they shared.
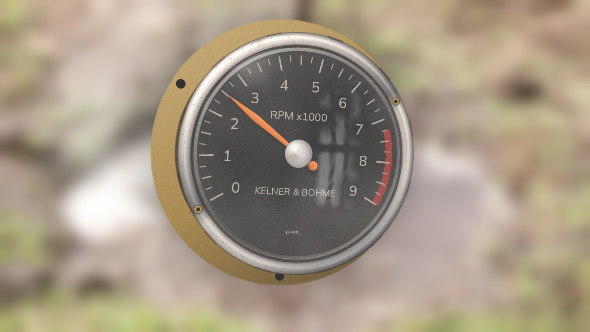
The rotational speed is {"value": 2500, "unit": "rpm"}
